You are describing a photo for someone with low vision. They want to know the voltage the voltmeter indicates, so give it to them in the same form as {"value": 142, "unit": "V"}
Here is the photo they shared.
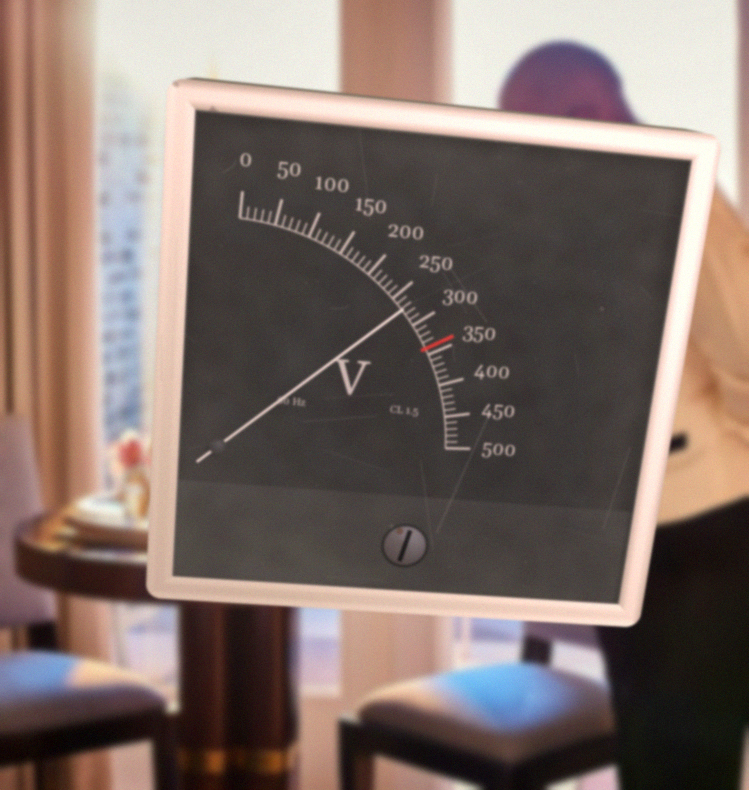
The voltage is {"value": 270, "unit": "V"}
